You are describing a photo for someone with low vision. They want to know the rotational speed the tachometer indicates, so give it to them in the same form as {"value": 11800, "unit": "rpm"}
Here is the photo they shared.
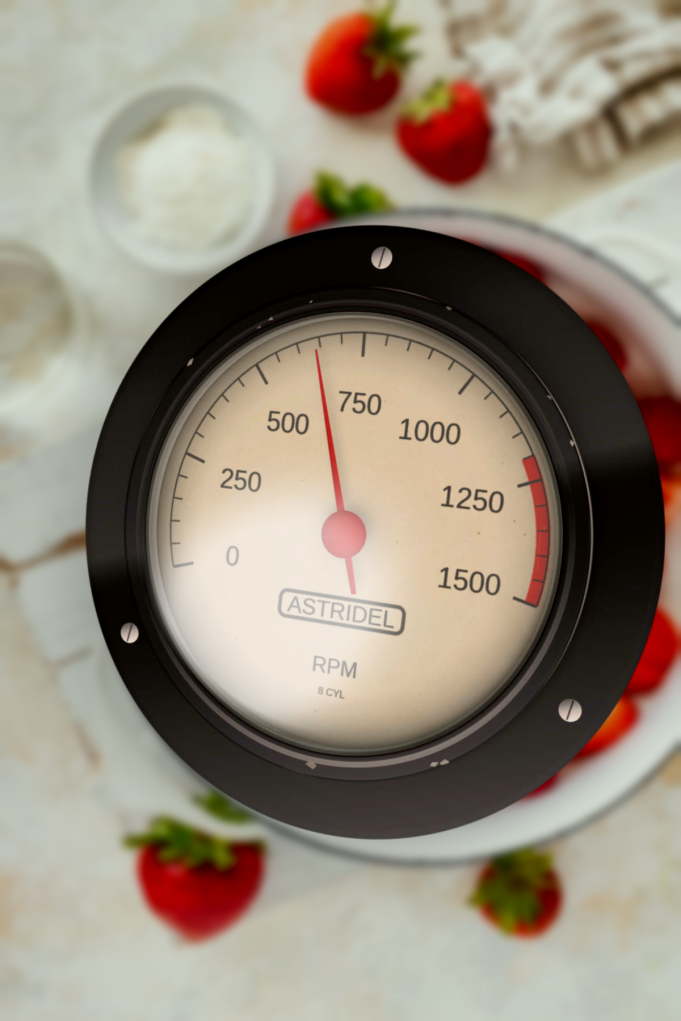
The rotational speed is {"value": 650, "unit": "rpm"}
